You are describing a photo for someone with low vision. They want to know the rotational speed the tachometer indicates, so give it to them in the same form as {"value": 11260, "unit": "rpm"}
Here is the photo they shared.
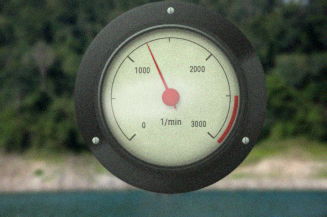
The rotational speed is {"value": 1250, "unit": "rpm"}
